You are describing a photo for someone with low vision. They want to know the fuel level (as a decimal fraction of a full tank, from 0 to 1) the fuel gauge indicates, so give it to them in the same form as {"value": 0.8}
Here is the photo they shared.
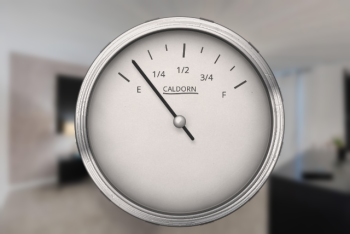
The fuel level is {"value": 0.125}
